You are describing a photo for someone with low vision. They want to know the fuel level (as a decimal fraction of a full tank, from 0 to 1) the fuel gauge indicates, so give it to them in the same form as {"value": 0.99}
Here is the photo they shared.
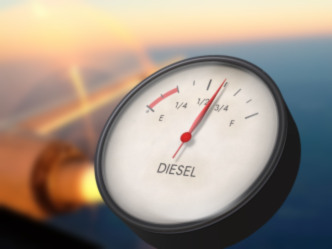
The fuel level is {"value": 0.625}
